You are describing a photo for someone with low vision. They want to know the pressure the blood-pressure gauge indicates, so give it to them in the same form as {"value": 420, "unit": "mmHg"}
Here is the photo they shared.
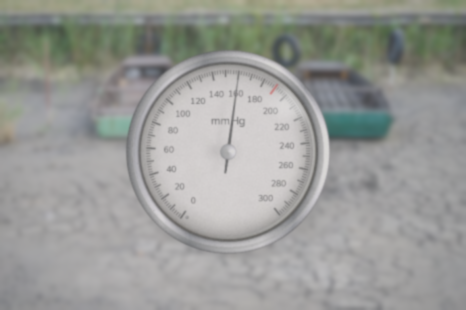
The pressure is {"value": 160, "unit": "mmHg"}
